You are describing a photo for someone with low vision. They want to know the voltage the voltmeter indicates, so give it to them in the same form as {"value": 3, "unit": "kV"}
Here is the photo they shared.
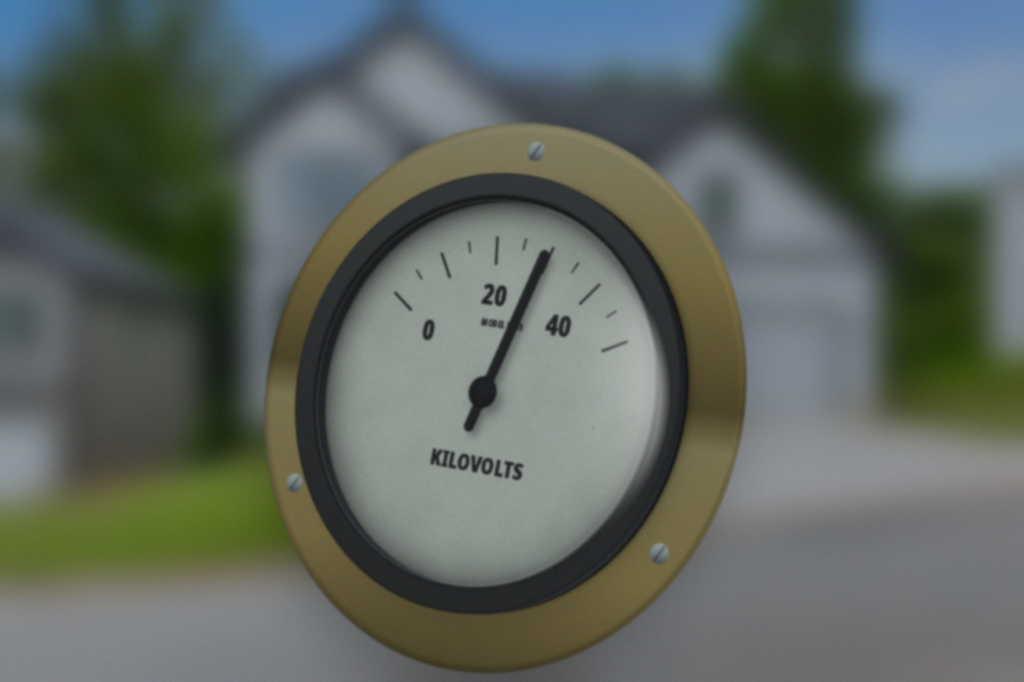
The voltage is {"value": 30, "unit": "kV"}
